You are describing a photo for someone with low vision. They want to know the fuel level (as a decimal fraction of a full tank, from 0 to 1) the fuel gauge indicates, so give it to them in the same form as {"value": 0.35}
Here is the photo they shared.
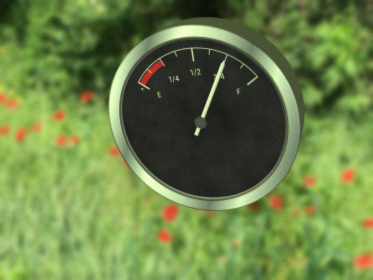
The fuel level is {"value": 0.75}
